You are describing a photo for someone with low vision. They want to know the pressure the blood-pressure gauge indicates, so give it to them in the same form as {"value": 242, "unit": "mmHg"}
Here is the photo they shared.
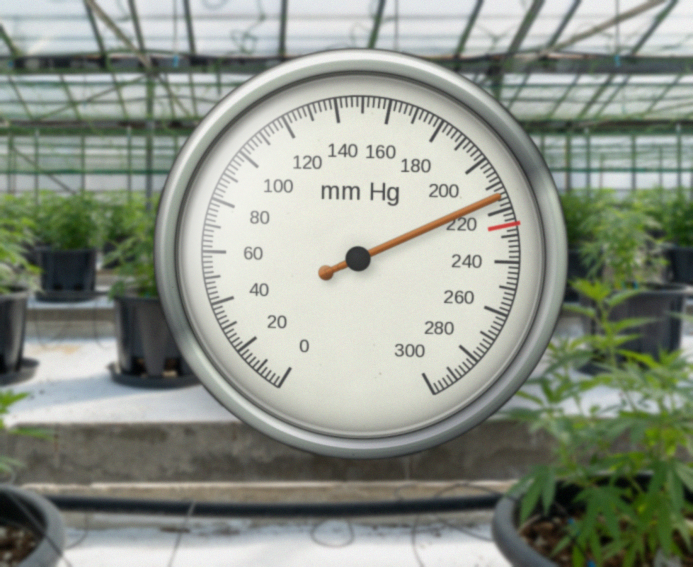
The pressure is {"value": 214, "unit": "mmHg"}
